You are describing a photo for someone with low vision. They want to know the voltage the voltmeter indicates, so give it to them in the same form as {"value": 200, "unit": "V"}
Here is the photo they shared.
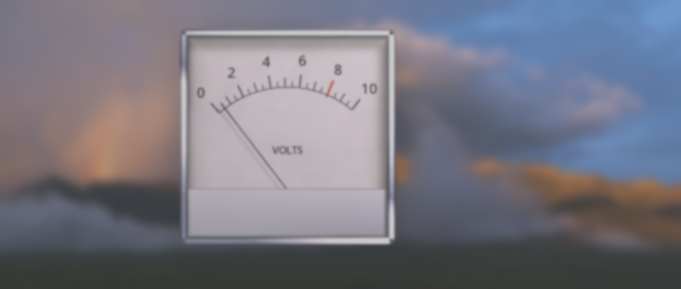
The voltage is {"value": 0.5, "unit": "V"}
